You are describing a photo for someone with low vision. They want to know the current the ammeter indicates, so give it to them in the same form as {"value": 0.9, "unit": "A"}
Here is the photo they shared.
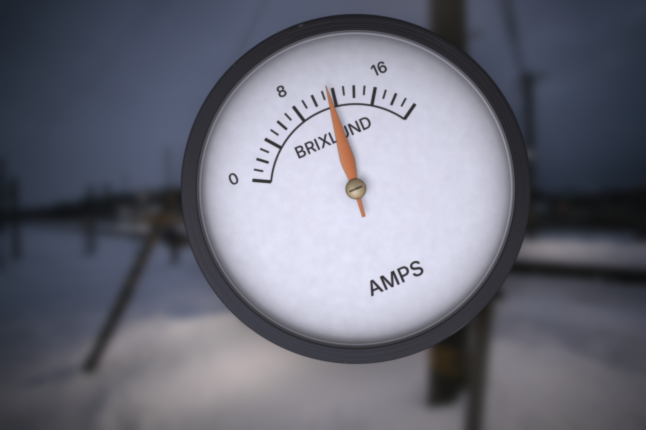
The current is {"value": 11.5, "unit": "A"}
